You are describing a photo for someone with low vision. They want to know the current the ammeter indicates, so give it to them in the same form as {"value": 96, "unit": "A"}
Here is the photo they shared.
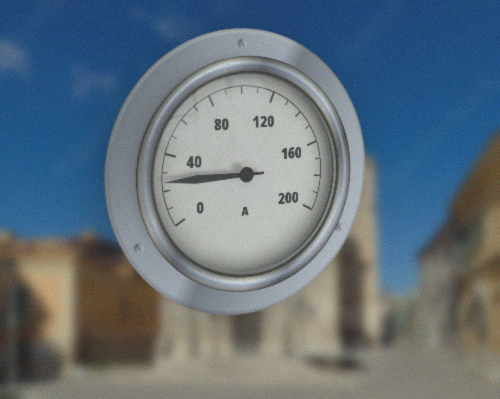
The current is {"value": 25, "unit": "A"}
